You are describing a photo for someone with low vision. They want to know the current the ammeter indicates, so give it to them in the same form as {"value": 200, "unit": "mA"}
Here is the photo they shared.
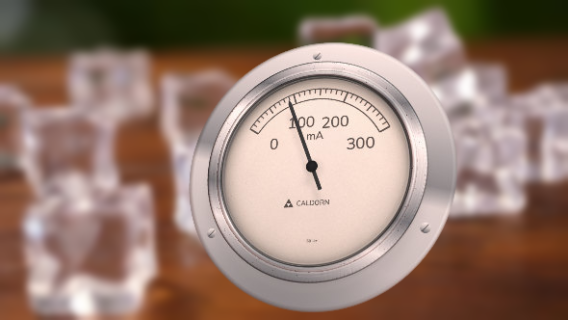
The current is {"value": 90, "unit": "mA"}
